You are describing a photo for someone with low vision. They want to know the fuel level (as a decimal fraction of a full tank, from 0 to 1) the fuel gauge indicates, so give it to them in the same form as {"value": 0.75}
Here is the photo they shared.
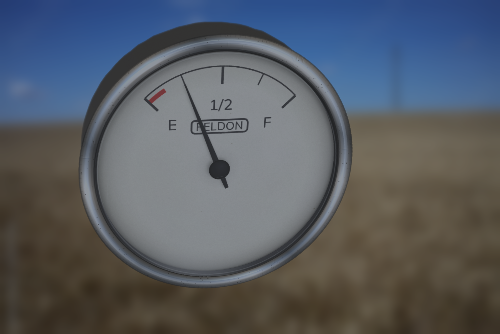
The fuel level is {"value": 0.25}
